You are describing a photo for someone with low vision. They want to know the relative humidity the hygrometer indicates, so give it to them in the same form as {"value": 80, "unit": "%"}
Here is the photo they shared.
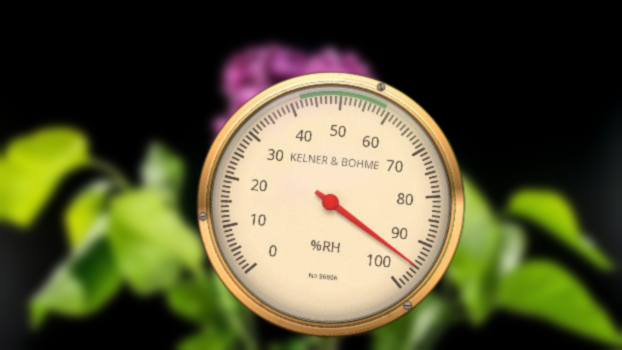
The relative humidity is {"value": 95, "unit": "%"}
